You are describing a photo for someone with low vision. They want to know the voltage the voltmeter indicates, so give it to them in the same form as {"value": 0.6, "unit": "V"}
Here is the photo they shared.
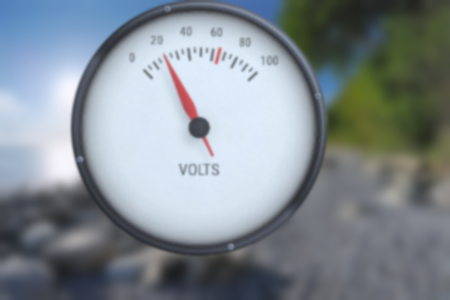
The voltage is {"value": 20, "unit": "V"}
